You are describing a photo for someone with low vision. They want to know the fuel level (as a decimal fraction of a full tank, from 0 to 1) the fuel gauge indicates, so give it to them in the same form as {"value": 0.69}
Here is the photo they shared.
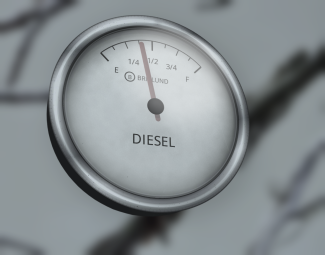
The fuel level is {"value": 0.375}
